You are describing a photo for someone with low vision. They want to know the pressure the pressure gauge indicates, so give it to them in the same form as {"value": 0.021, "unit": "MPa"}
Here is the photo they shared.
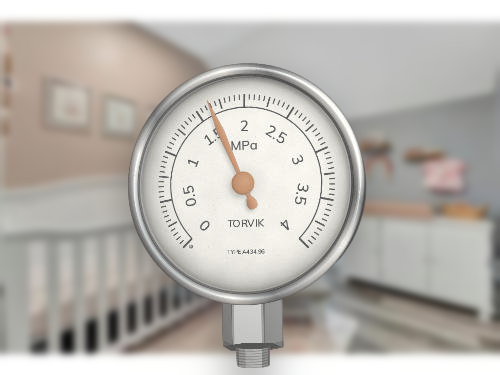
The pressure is {"value": 1.65, "unit": "MPa"}
